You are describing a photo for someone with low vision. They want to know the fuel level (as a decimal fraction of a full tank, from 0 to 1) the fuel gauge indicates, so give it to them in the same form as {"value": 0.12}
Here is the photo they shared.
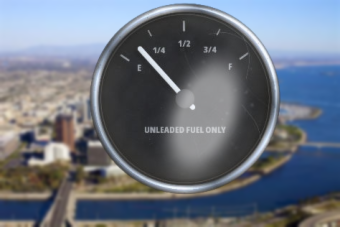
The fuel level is {"value": 0.125}
